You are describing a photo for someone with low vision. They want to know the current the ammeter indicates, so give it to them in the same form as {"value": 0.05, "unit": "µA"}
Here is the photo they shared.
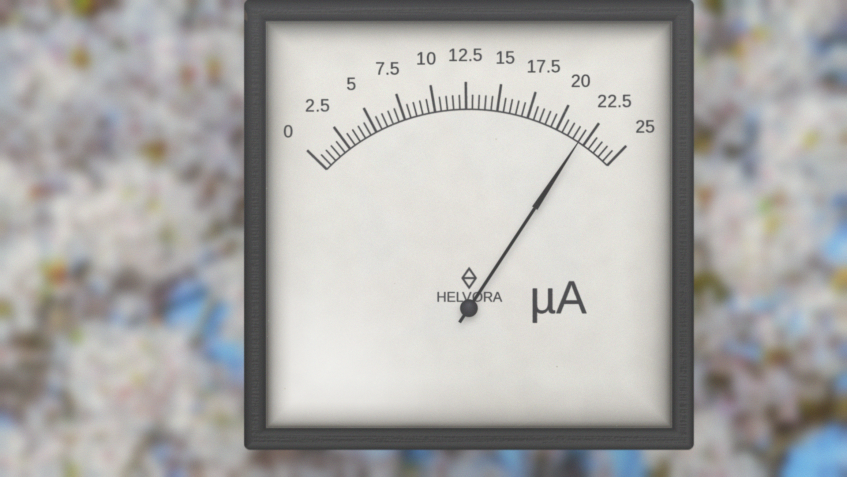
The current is {"value": 22, "unit": "µA"}
